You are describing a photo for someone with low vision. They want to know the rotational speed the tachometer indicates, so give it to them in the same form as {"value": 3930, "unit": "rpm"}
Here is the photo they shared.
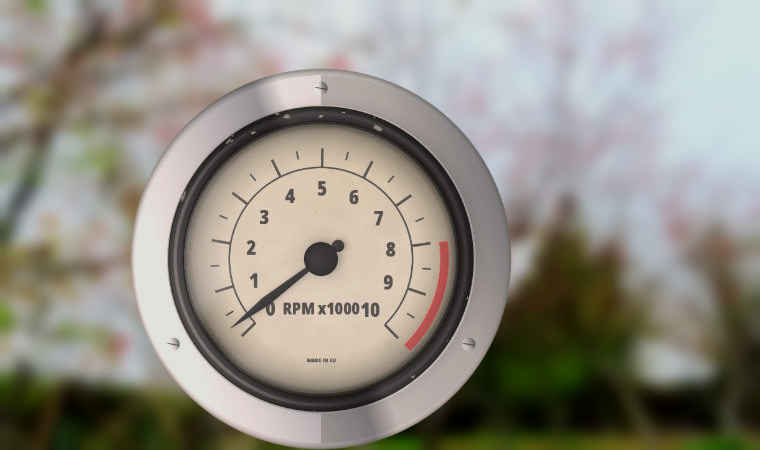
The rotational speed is {"value": 250, "unit": "rpm"}
